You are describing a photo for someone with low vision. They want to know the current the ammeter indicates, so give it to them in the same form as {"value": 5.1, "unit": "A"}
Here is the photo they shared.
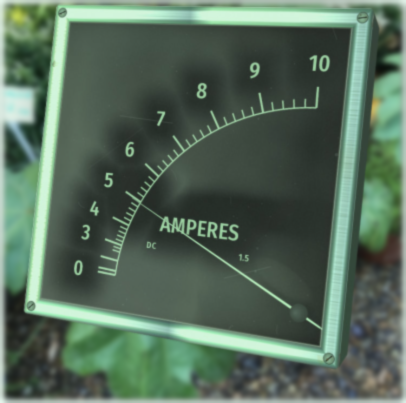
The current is {"value": 5, "unit": "A"}
